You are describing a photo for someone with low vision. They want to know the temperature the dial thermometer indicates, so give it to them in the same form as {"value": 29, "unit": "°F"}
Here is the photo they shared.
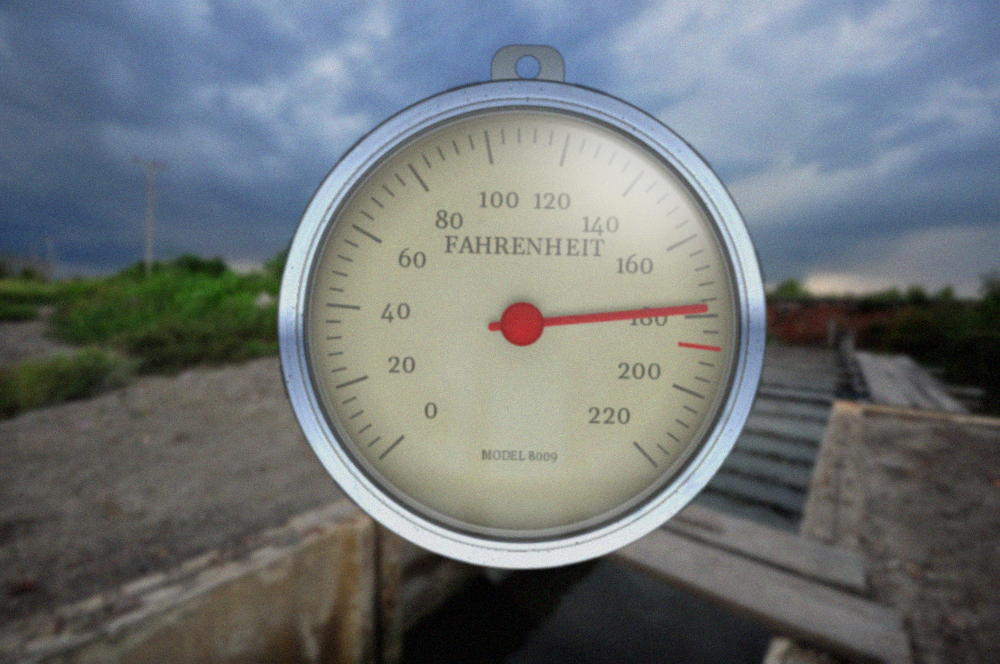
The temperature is {"value": 178, "unit": "°F"}
